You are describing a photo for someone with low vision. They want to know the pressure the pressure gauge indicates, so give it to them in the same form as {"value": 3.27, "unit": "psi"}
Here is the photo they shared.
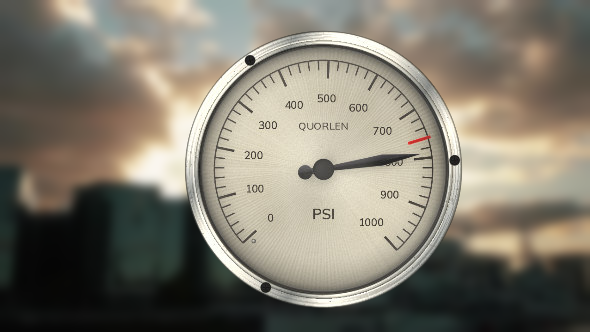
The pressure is {"value": 790, "unit": "psi"}
